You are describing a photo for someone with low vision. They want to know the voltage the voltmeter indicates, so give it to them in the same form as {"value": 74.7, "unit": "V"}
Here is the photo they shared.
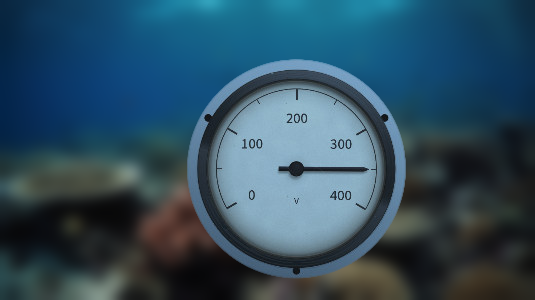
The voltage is {"value": 350, "unit": "V"}
